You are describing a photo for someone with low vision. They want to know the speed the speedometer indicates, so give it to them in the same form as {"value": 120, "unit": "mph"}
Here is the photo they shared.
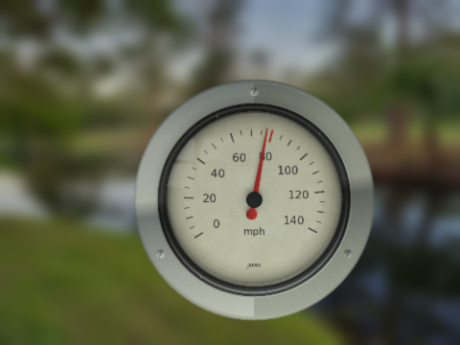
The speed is {"value": 77.5, "unit": "mph"}
